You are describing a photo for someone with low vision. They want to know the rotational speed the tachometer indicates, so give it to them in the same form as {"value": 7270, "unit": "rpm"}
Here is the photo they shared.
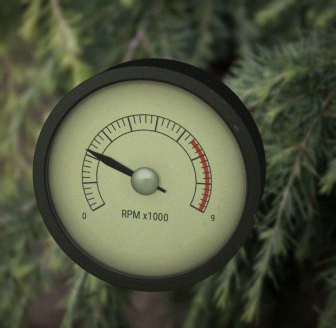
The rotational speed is {"value": 2200, "unit": "rpm"}
